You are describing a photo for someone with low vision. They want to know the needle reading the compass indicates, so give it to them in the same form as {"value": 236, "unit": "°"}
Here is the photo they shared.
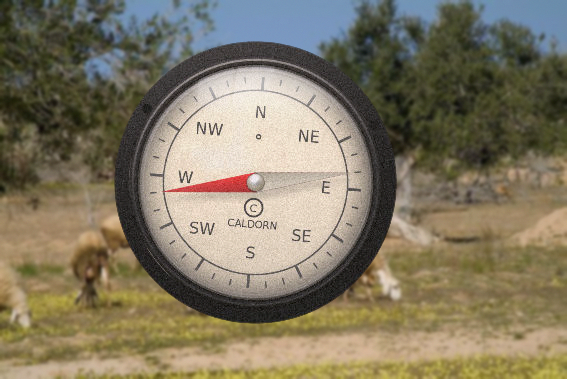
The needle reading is {"value": 260, "unit": "°"}
